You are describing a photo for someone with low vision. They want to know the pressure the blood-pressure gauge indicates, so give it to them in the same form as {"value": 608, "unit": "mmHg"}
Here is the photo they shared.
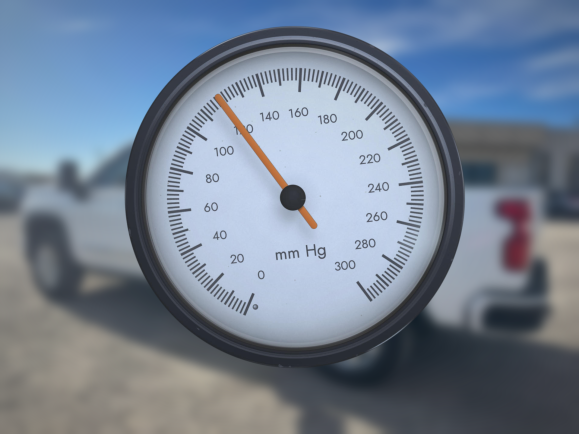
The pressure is {"value": 120, "unit": "mmHg"}
